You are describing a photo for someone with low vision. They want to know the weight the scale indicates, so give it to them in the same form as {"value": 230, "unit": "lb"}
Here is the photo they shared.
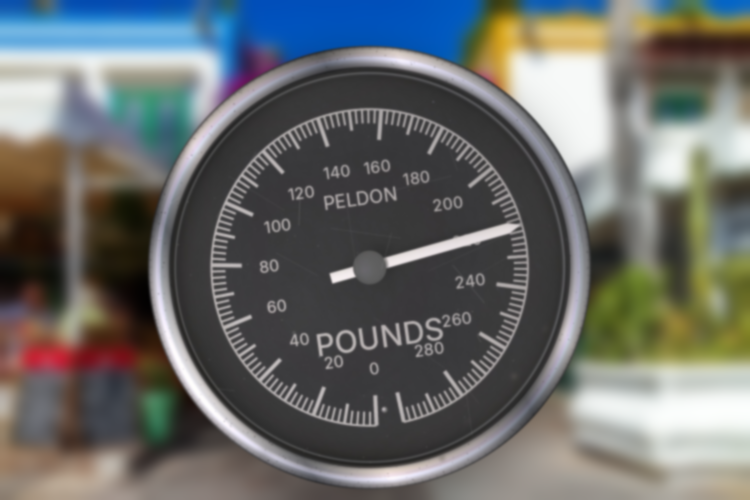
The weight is {"value": 220, "unit": "lb"}
